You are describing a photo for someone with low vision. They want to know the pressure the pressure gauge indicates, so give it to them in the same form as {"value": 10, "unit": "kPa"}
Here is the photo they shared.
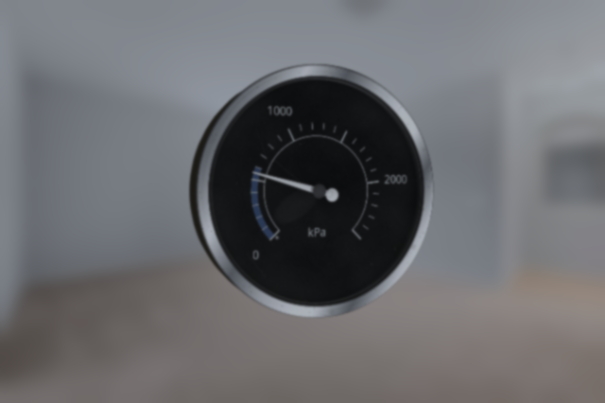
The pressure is {"value": 550, "unit": "kPa"}
